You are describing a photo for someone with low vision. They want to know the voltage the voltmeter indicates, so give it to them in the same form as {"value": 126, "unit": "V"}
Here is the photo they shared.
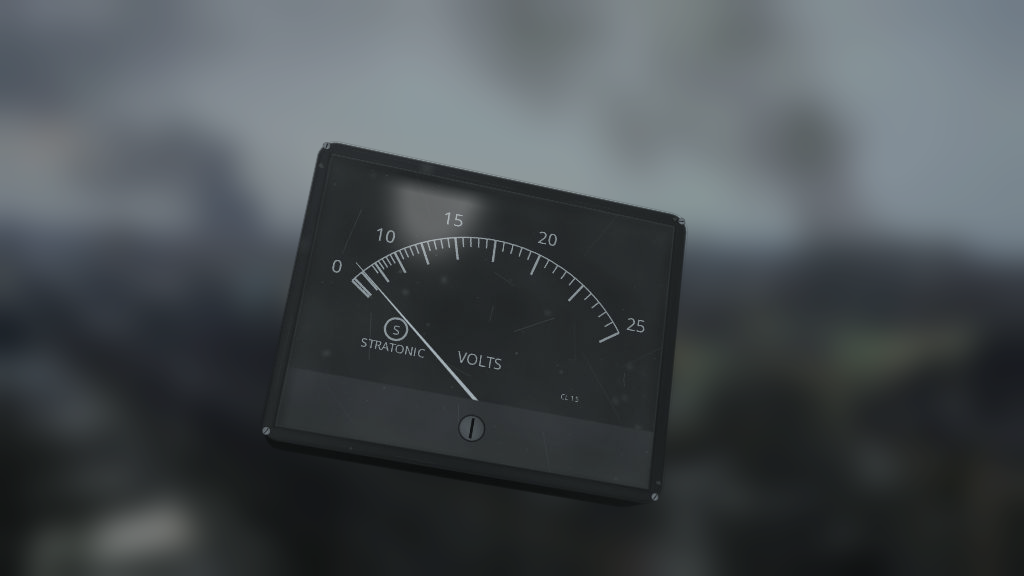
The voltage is {"value": 5, "unit": "V"}
